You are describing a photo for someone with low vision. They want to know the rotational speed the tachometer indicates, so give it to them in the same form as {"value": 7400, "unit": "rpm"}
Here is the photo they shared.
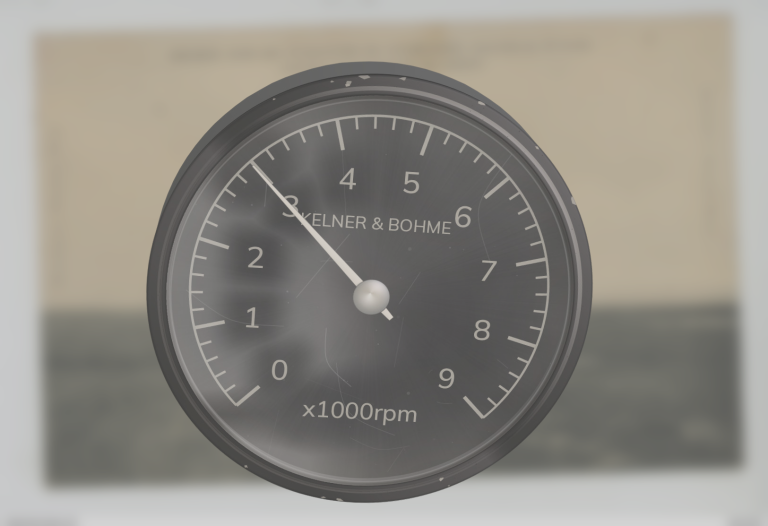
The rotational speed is {"value": 3000, "unit": "rpm"}
